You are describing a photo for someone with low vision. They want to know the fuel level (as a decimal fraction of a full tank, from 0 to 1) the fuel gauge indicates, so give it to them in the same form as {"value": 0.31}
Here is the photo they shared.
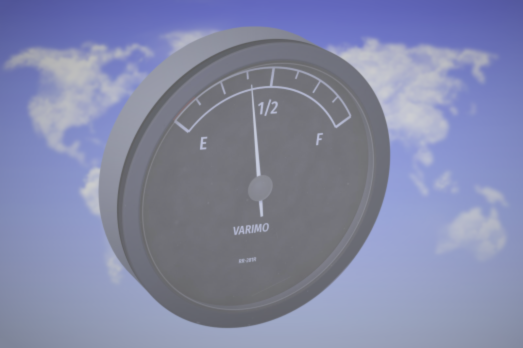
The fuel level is {"value": 0.375}
